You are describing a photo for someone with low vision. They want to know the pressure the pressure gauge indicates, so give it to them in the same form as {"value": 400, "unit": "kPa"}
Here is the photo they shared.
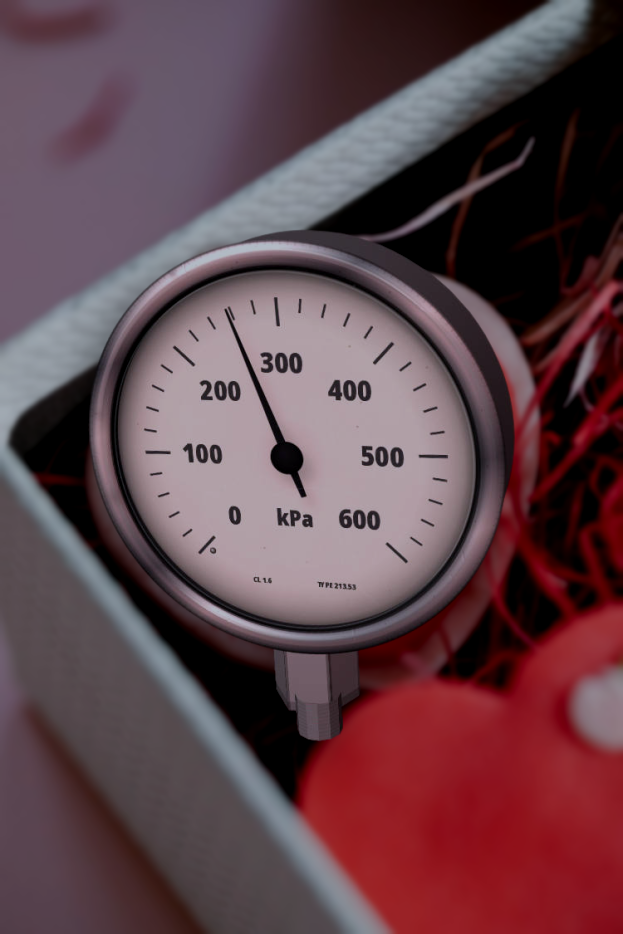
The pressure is {"value": 260, "unit": "kPa"}
